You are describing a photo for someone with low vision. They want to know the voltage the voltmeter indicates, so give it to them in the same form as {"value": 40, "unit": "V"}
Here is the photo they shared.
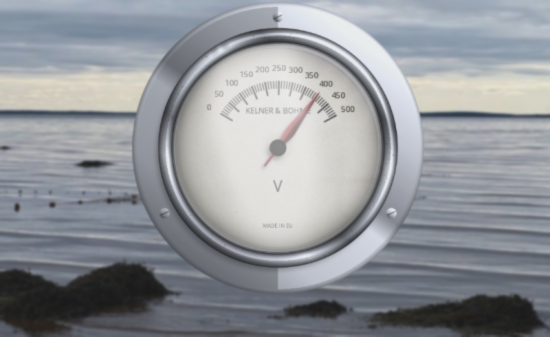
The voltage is {"value": 400, "unit": "V"}
